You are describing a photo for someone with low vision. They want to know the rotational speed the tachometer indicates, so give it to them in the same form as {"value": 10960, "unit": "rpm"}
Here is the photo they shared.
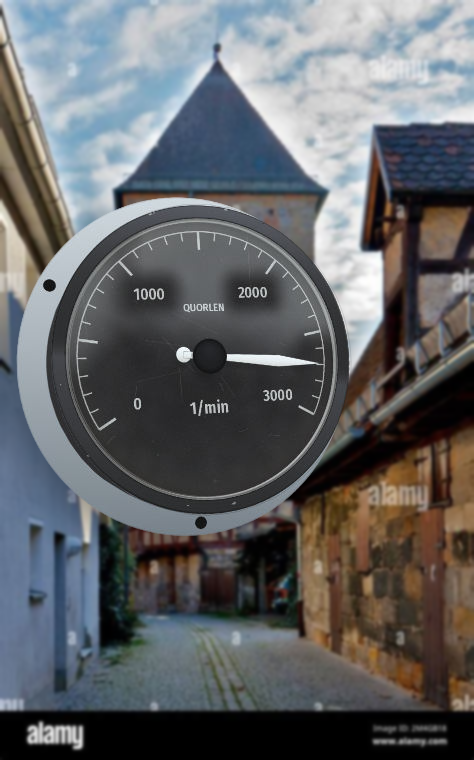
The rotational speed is {"value": 2700, "unit": "rpm"}
